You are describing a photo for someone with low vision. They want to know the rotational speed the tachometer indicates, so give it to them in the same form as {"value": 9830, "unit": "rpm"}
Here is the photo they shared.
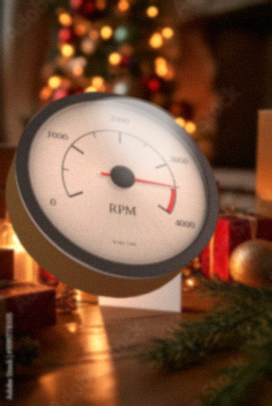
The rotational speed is {"value": 3500, "unit": "rpm"}
